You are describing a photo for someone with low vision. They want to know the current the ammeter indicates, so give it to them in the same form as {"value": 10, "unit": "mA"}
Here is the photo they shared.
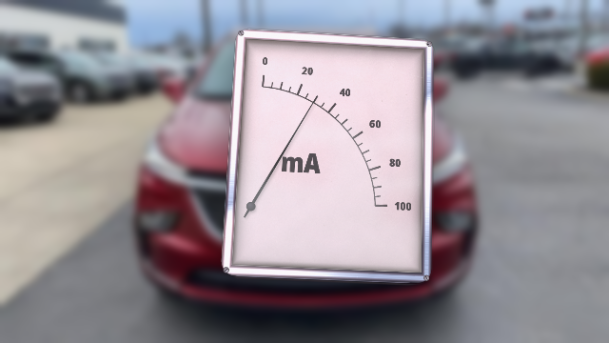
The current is {"value": 30, "unit": "mA"}
